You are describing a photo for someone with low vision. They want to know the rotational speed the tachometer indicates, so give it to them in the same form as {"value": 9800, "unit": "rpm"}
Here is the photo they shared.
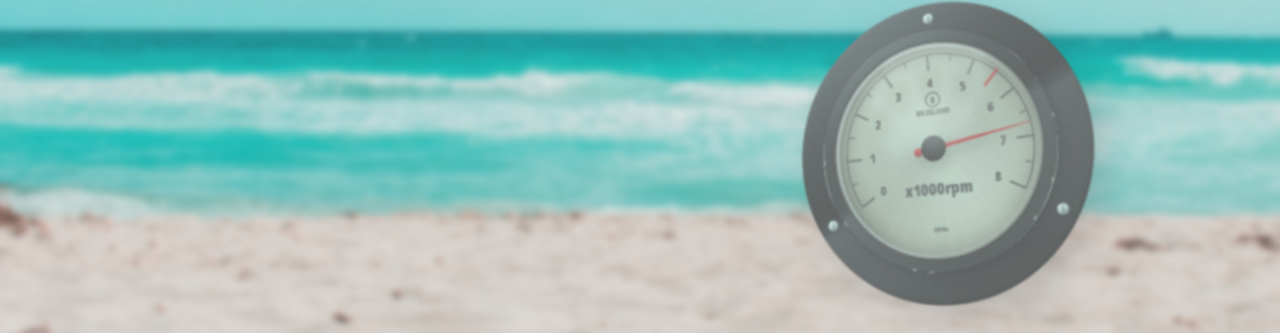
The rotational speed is {"value": 6750, "unit": "rpm"}
